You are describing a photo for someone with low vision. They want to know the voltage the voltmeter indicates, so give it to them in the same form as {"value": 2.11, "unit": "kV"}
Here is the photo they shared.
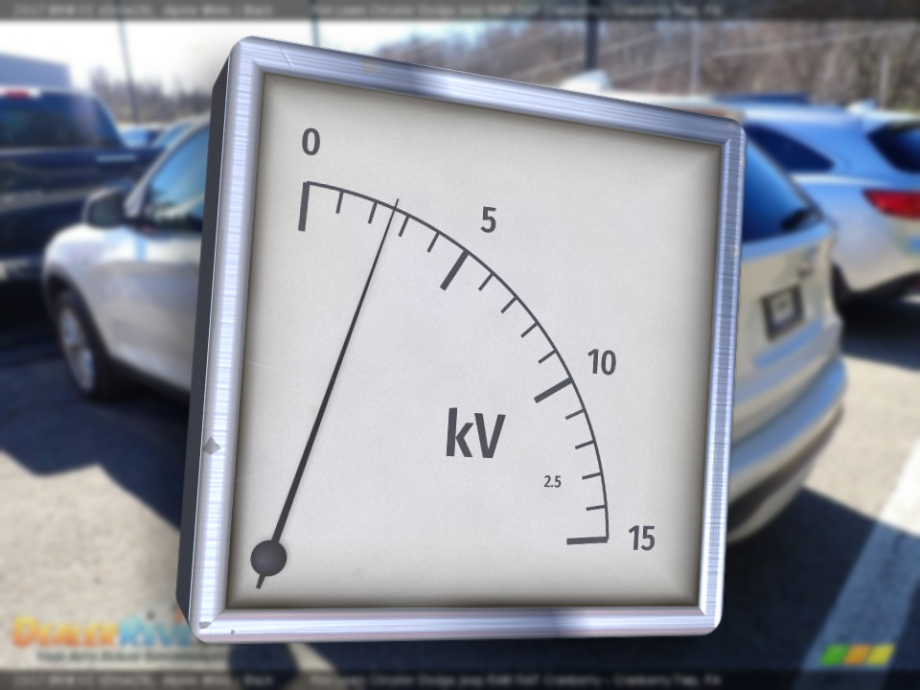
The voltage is {"value": 2.5, "unit": "kV"}
